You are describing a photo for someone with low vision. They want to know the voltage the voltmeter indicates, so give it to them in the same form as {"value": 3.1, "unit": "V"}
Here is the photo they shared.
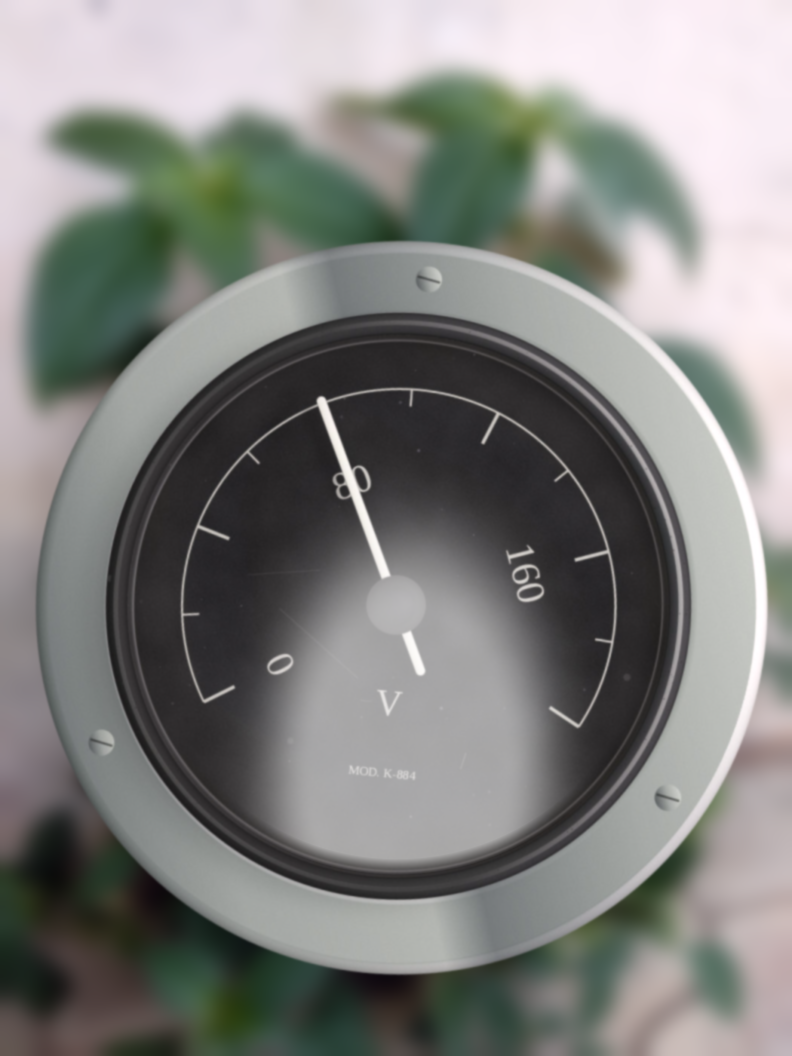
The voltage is {"value": 80, "unit": "V"}
